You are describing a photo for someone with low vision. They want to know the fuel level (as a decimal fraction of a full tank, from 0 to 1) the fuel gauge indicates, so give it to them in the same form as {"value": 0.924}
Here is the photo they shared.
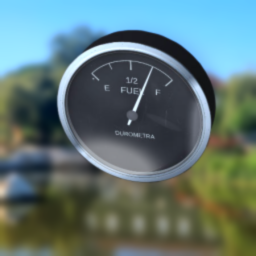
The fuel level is {"value": 0.75}
